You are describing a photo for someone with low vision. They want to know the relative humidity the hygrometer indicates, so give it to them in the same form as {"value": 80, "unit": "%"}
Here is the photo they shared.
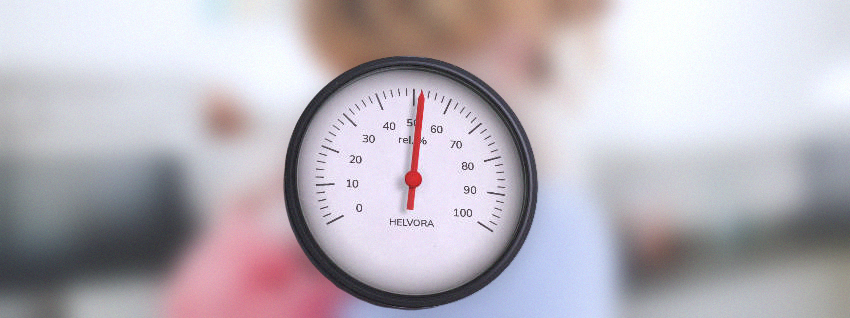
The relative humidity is {"value": 52, "unit": "%"}
